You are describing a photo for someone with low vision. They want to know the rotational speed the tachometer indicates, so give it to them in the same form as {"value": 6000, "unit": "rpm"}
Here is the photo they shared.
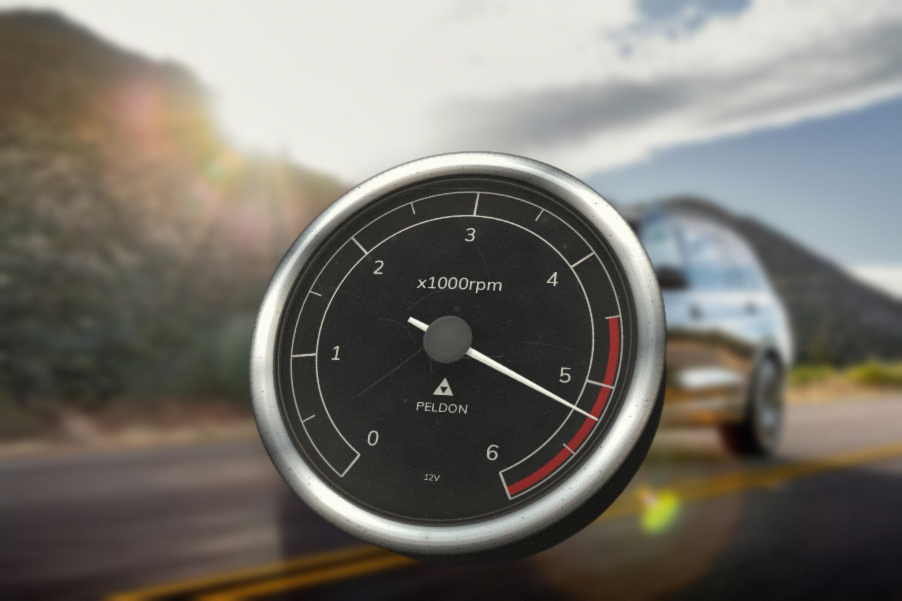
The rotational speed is {"value": 5250, "unit": "rpm"}
